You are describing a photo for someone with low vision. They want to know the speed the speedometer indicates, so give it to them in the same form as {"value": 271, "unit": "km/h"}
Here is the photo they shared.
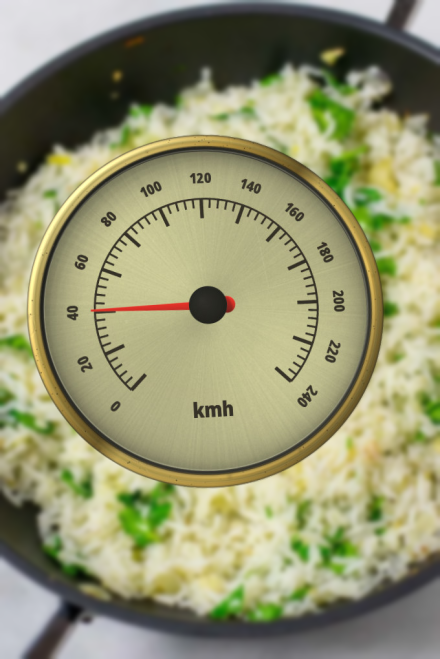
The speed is {"value": 40, "unit": "km/h"}
